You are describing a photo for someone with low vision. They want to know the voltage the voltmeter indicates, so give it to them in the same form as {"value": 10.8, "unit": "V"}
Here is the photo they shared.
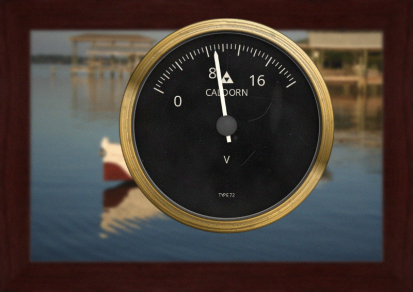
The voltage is {"value": 9, "unit": "V"}
